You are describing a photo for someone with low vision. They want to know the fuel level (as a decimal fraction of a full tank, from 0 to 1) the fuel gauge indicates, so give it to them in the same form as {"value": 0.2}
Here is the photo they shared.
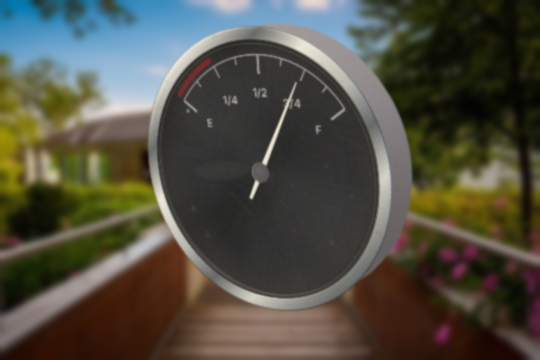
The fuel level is {"value": 0.75}
